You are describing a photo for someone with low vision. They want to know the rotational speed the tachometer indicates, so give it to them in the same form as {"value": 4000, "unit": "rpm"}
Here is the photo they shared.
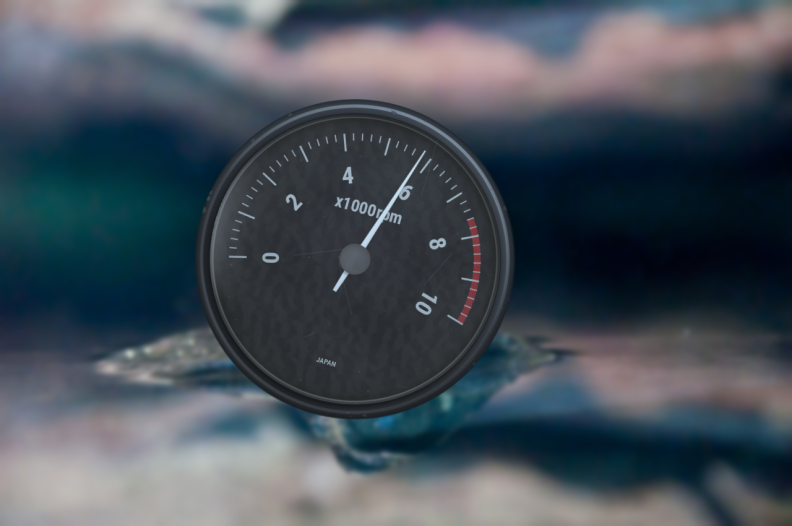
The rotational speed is {"value": 5800, "unit": "rpm"}
